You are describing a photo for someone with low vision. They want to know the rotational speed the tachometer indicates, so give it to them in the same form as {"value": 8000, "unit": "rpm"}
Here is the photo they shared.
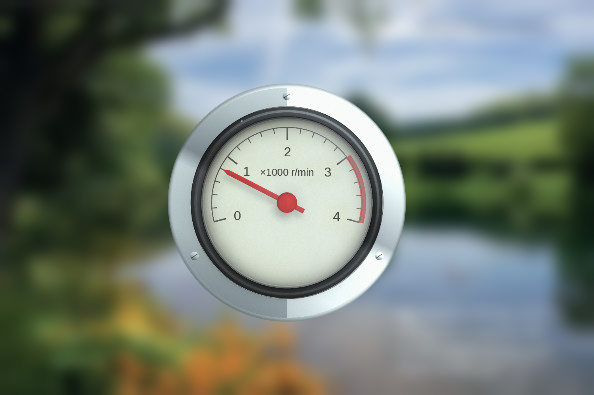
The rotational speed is {"value": 800, "unit": "rpm"}
